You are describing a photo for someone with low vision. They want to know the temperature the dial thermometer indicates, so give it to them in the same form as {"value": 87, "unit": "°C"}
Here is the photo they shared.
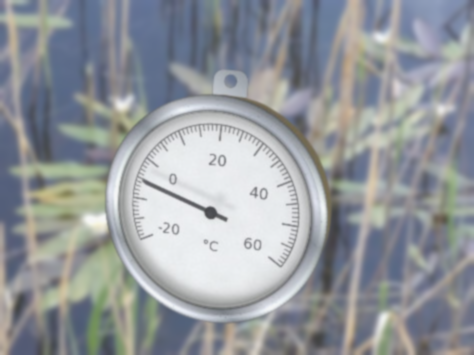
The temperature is {"value": -5, "unit": "°C"}
